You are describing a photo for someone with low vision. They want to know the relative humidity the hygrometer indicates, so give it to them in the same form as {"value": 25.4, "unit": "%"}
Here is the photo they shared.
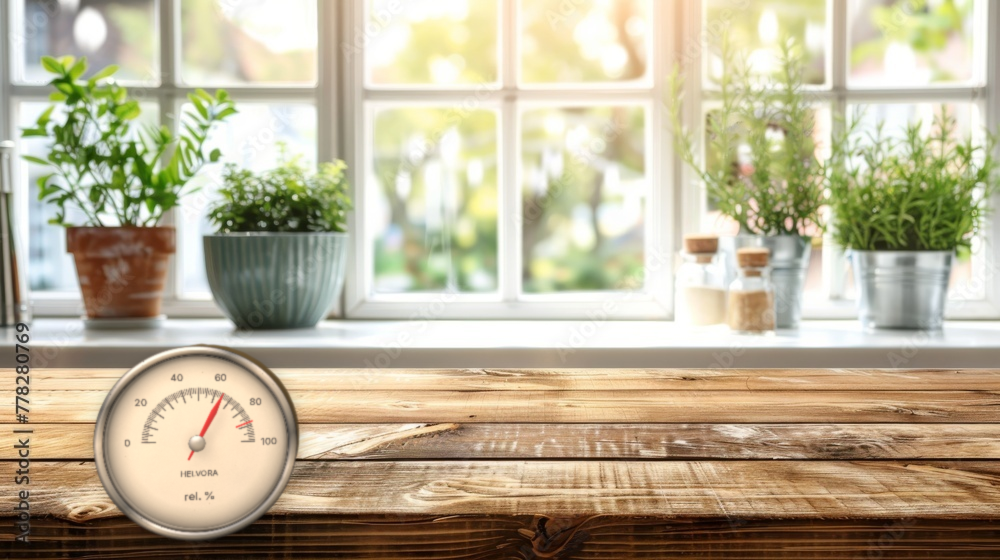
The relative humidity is {"value": 65, "unit": "%"}
